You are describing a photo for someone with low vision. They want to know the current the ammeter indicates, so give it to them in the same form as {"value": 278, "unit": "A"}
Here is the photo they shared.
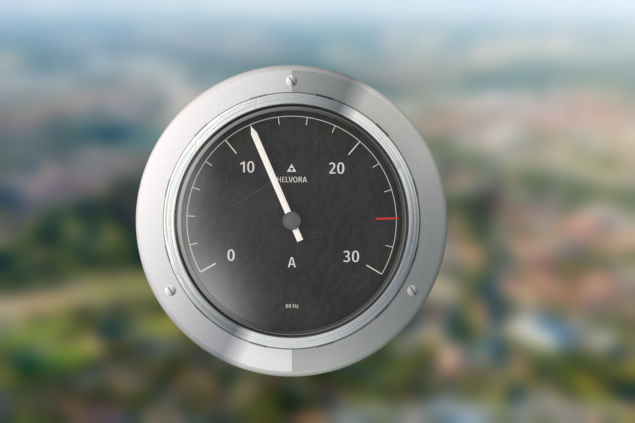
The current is {"value": 12, "unit": "A"}
